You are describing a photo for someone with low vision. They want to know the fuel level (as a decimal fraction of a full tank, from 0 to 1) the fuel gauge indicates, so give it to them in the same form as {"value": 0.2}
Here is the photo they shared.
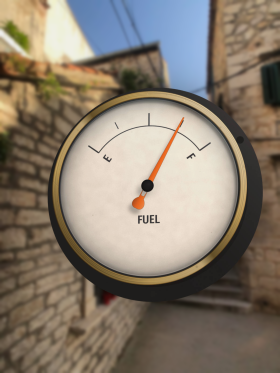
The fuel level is {"value": 0.75}
